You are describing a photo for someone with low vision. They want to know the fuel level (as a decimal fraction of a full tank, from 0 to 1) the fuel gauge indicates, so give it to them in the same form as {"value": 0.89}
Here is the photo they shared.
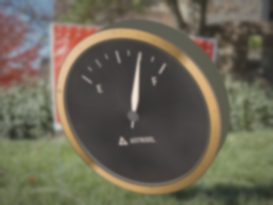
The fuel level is {"value": 0.75}
